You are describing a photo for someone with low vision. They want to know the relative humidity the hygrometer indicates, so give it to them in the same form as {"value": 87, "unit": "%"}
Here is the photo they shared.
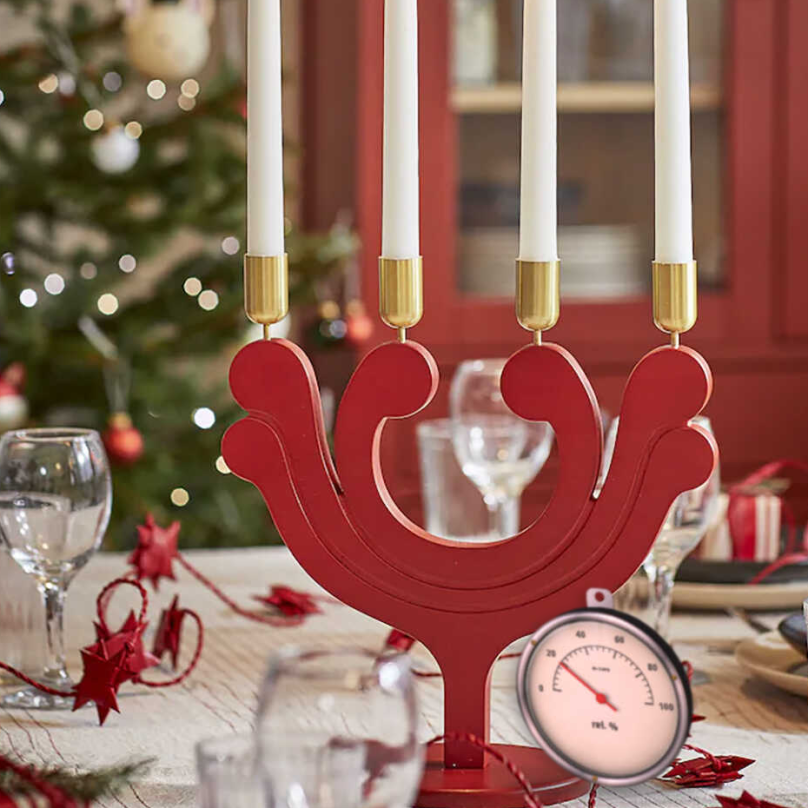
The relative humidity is {"value": 20, "unit": "%"}
